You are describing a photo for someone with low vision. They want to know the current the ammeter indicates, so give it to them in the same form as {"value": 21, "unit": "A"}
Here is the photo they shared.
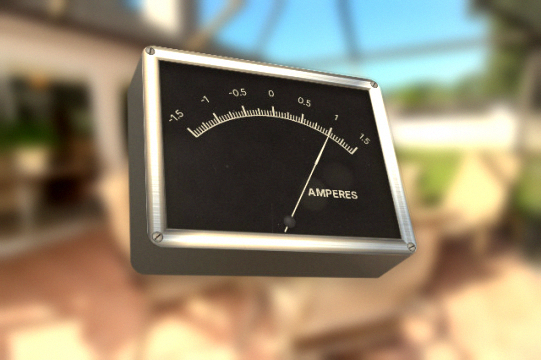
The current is {"value": 1, "unit": "A"}
